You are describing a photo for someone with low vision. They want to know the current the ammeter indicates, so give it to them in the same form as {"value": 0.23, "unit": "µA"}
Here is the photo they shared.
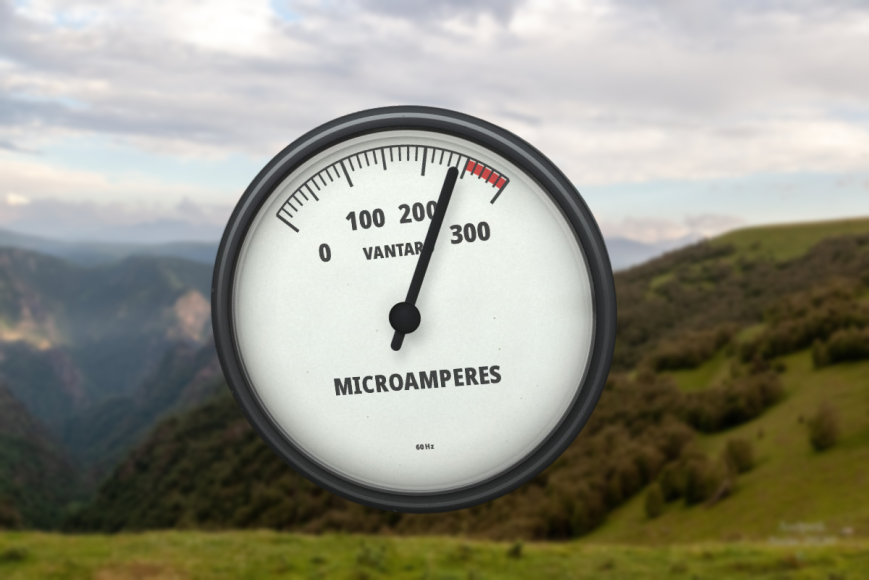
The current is {"value": 240, "unit": "µA"}
